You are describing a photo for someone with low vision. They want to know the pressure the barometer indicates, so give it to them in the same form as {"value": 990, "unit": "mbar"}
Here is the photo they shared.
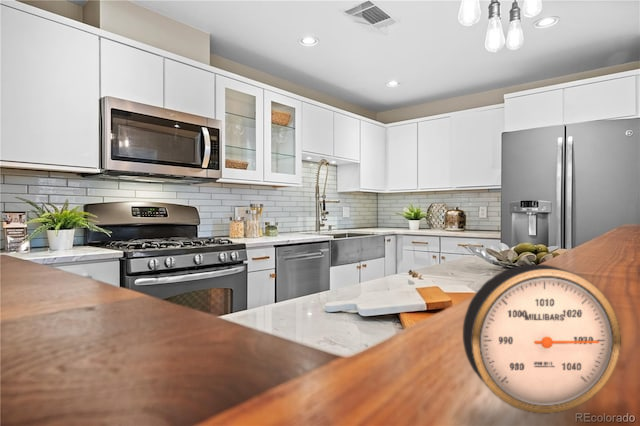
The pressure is {"value": 1030, "unit": "mbar"}
